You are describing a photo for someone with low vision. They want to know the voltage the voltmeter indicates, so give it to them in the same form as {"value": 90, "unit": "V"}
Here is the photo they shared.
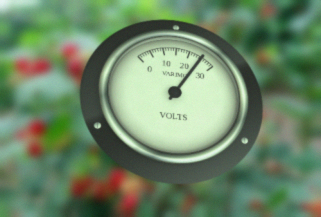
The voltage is {"value": 25, "unit": "V"}
